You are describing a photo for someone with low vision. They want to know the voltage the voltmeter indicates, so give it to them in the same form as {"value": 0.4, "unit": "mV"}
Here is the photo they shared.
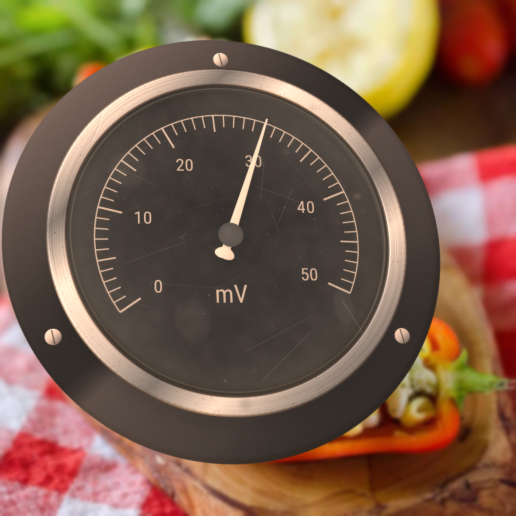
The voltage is {"value": 30, "unit": "mV"}
